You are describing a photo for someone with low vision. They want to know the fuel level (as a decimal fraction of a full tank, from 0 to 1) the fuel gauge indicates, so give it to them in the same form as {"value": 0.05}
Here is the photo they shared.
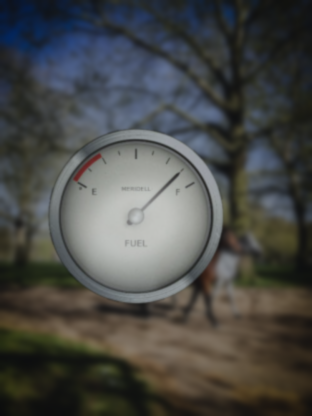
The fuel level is {"value": 0.875}
